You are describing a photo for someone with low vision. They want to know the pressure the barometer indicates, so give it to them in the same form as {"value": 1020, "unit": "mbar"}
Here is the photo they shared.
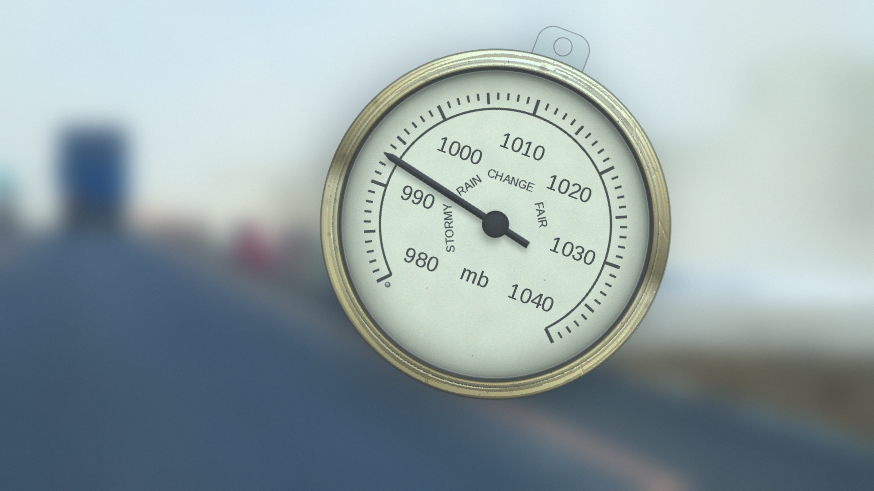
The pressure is {"value": 993, "unit": "mbar"}
